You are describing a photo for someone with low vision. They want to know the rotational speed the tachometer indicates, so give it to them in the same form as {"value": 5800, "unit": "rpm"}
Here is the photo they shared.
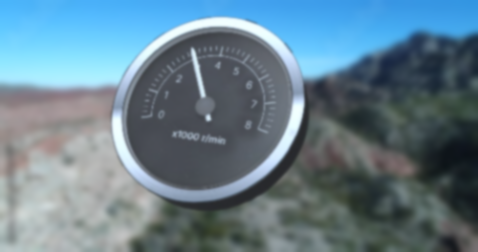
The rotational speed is {"value": 3000, "unit": "rpm"}
